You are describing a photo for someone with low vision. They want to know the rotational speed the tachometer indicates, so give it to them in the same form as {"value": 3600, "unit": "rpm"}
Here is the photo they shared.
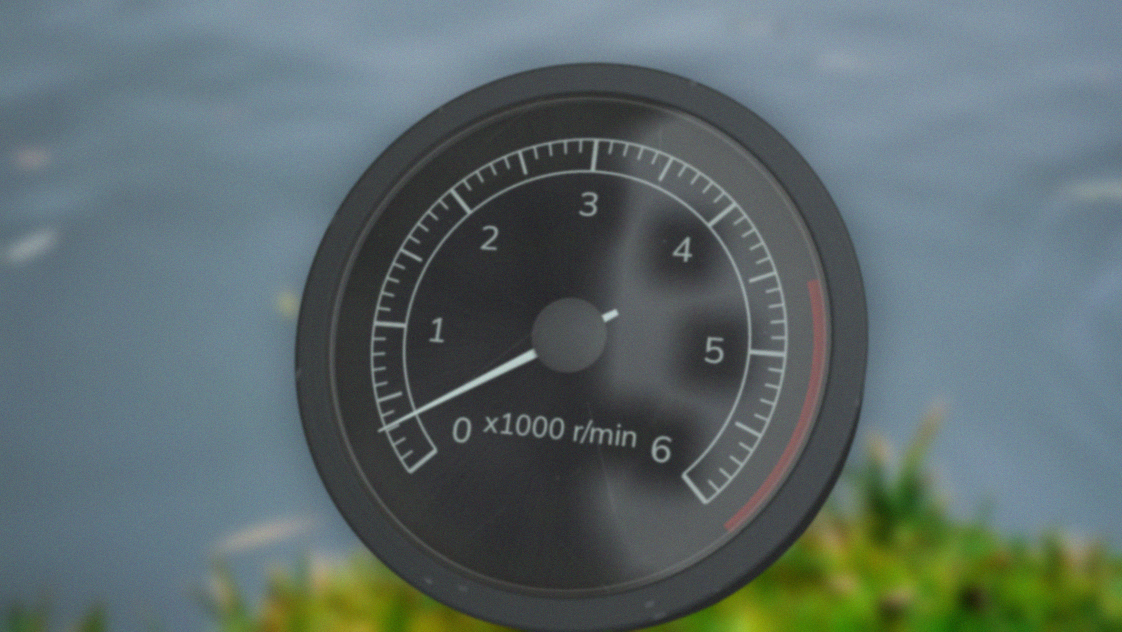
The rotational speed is {"value": 300, "unit": "rpm"}
